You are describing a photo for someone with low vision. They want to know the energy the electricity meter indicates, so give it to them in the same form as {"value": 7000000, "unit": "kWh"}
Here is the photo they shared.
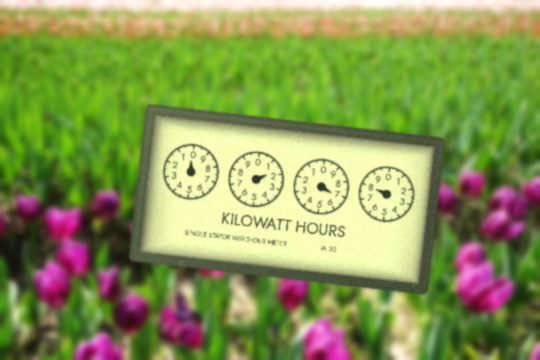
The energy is {"value": 168, "unit": "kWh"}
